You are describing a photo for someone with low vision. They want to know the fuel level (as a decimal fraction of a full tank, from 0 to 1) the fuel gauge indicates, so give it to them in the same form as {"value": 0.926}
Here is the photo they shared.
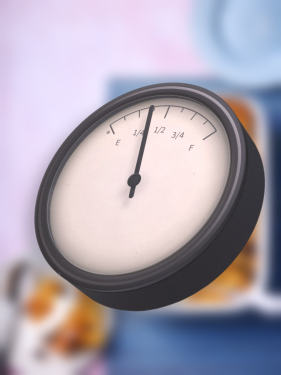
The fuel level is {"value": 0.375}
